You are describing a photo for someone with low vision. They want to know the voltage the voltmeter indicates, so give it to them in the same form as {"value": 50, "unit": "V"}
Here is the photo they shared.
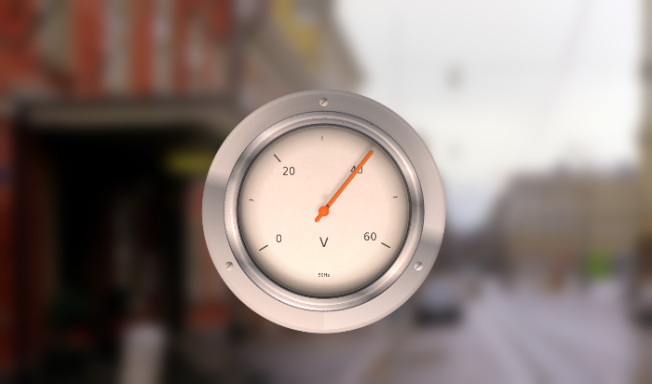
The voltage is {"value": 40, "unit": "V"}
